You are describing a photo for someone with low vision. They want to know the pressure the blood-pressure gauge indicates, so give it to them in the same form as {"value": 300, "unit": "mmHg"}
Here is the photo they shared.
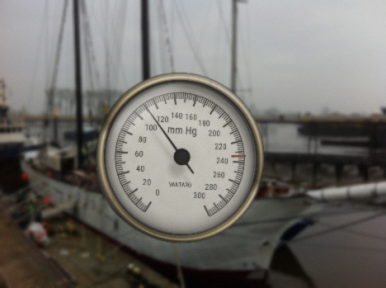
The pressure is {"value": 110, "unit": "mmHg"}
